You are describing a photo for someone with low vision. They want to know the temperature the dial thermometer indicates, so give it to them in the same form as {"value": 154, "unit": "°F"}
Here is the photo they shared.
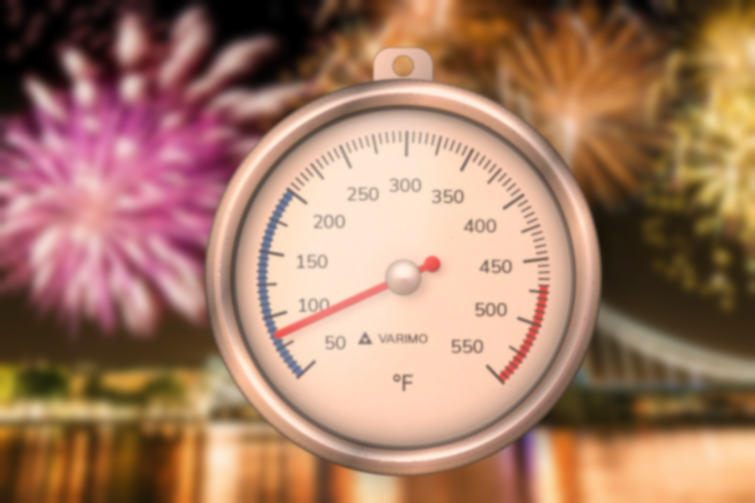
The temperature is {"value": 85, "unit": "°F"}
